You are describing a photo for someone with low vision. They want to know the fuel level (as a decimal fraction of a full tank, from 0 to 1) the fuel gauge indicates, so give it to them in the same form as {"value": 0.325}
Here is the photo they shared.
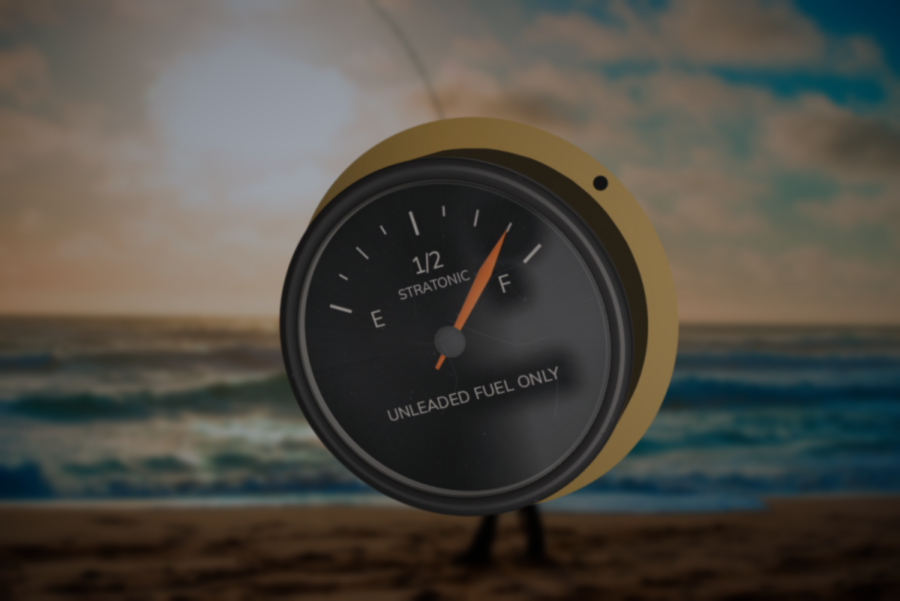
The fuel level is {"value": 0.875}
